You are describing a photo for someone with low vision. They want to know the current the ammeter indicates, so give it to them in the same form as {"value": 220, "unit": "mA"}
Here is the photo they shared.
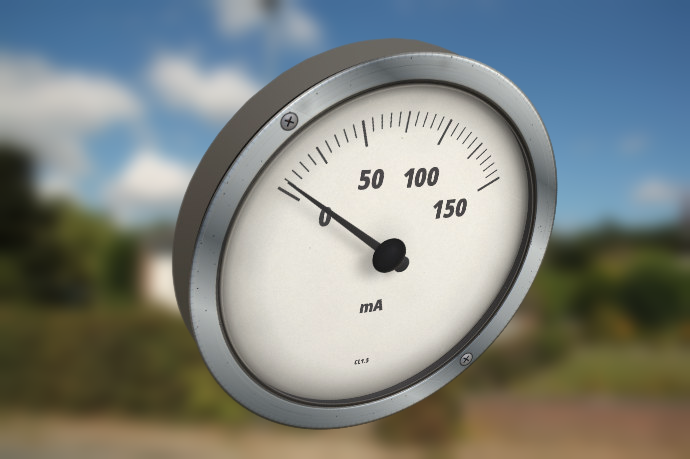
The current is {"value": 5, "unit": "mA"}
